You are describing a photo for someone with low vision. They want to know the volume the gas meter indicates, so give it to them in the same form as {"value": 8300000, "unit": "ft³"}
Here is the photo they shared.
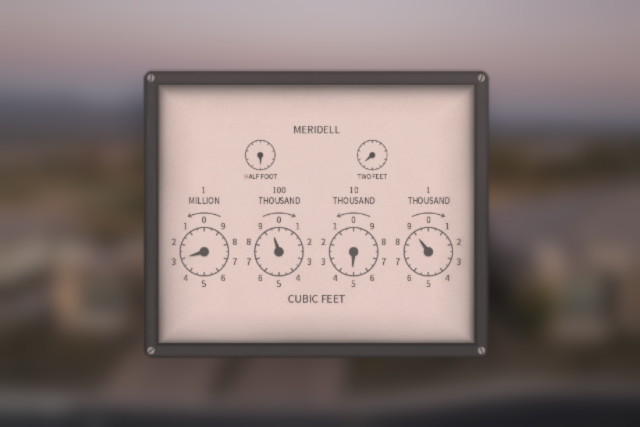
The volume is {"value": 294900, "unit": "ft³"}
